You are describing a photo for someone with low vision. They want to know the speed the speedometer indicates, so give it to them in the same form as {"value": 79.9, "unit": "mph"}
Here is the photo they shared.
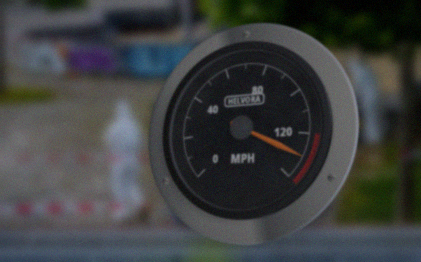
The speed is {"value": 130, "unit": "mph"}
